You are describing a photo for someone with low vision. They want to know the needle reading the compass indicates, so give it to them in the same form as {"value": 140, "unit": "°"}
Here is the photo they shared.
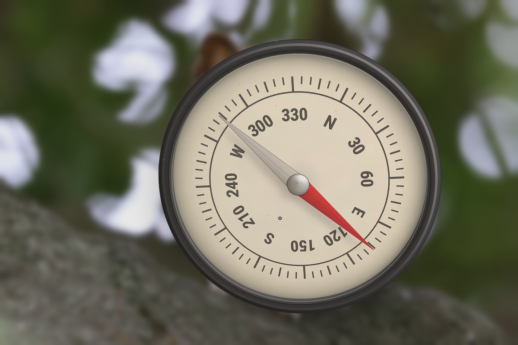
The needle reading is {"value": 105, "unit": "°"}
